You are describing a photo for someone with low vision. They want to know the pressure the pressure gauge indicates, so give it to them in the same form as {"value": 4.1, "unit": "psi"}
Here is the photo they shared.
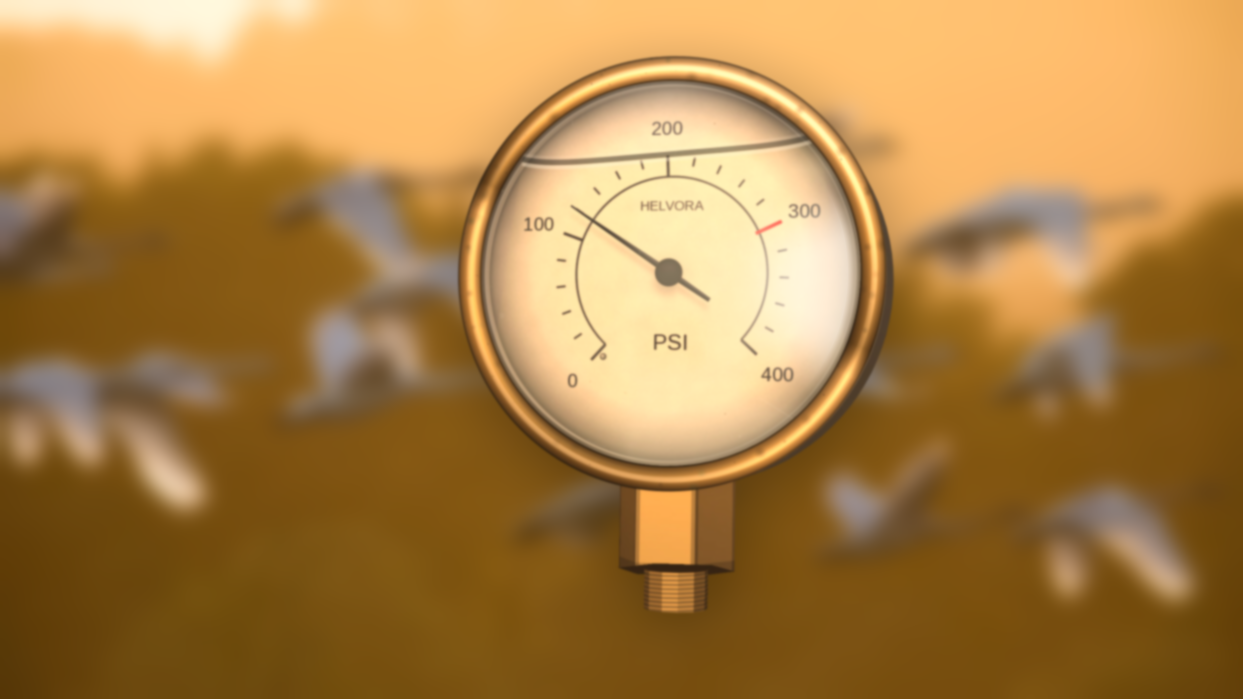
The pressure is {"value": 120, "unit": "psi"}
